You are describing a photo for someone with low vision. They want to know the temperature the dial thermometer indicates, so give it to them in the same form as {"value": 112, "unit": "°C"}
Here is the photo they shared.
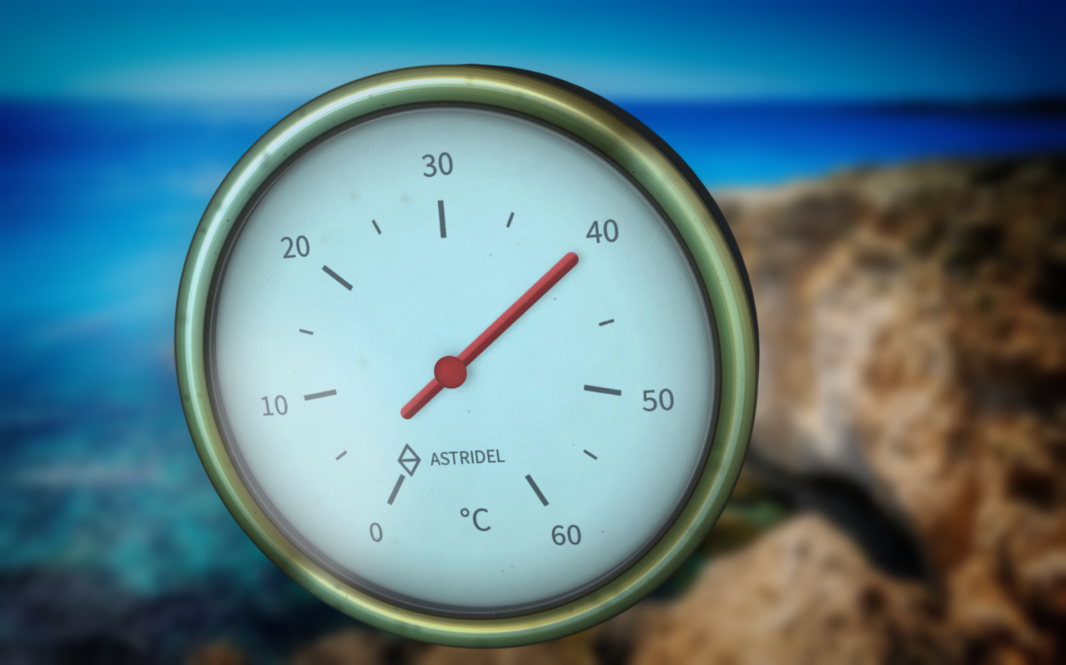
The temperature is {"value": 40, "unit": "°C"}
